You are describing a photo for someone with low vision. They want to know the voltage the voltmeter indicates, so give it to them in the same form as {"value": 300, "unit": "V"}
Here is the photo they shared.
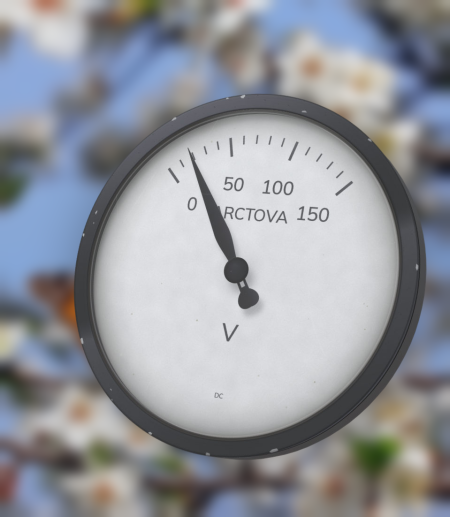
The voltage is {"value": 20, "unit": "V"}
